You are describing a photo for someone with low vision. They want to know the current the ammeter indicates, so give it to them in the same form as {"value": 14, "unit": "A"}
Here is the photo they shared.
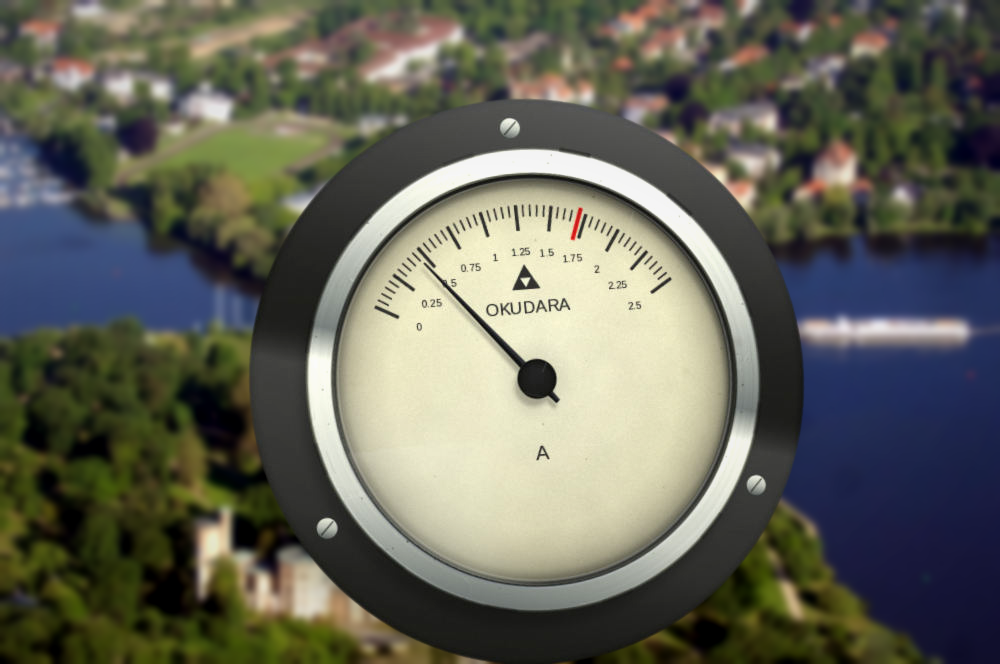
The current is {"value": 0.45, "unit": "A"}
